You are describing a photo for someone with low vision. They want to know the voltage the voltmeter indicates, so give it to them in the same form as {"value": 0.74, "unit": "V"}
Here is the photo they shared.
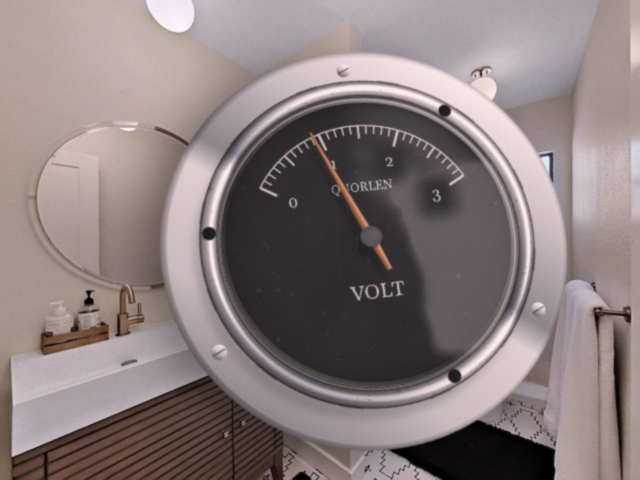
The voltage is {"value": 0.9, "unit": "V"}
